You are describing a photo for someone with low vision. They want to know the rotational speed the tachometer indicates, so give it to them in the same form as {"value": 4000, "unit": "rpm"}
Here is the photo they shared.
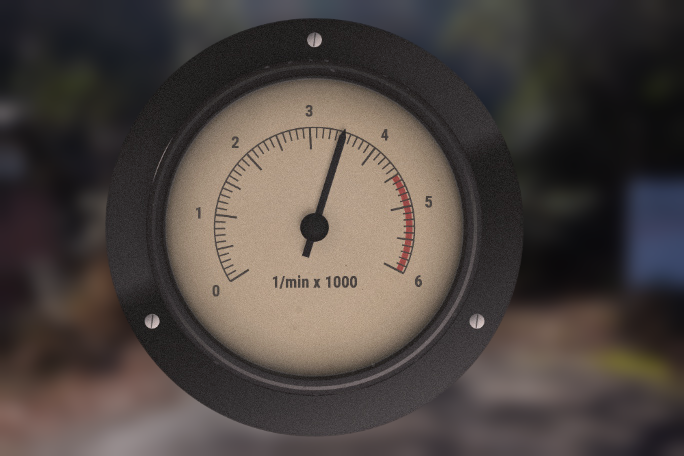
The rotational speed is {"value": 3500, "unit": "rpm"}
